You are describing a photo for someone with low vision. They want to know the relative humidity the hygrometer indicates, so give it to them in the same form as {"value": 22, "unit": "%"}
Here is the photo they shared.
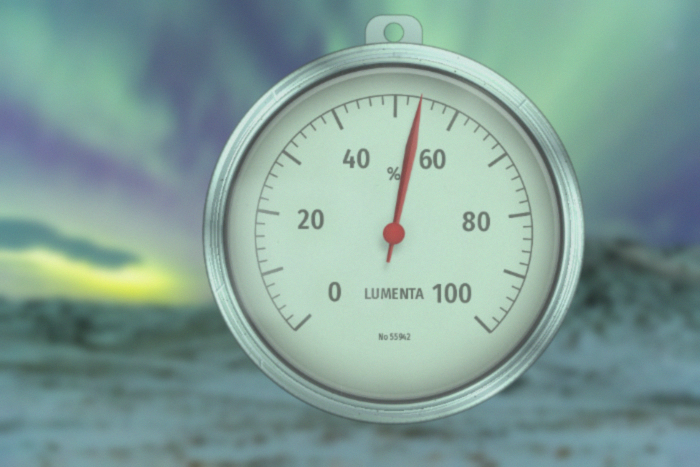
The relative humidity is {"value": 54, "unit": "%"}
